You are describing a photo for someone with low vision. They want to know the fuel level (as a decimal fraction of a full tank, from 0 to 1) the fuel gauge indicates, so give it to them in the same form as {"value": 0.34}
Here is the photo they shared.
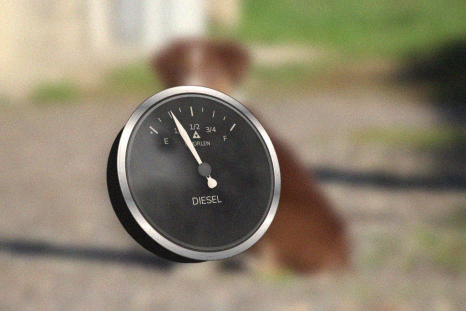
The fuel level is {"value": 0.25}
